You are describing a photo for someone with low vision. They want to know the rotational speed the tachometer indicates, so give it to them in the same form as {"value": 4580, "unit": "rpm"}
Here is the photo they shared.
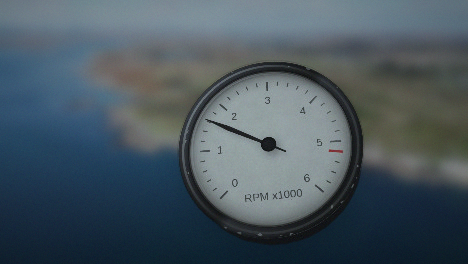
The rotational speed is {"value": 1600, "unit": "rpm"}
